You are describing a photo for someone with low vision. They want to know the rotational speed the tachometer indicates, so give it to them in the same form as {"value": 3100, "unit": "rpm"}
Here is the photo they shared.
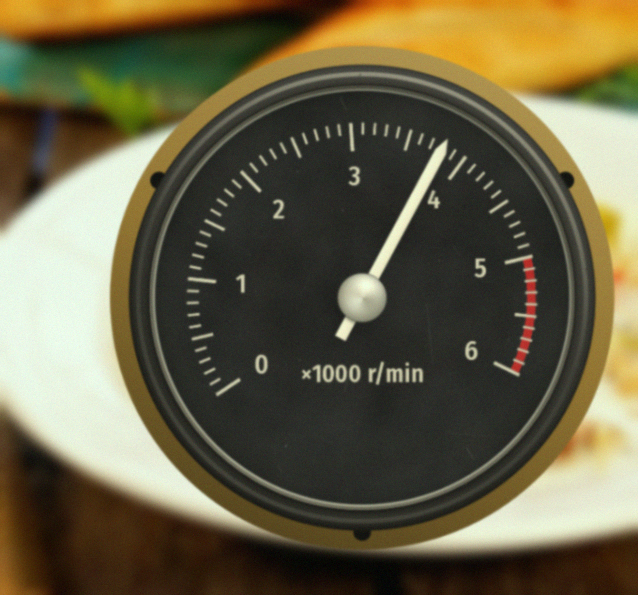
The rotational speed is {"value": 3800, "unit": "rpm"}
